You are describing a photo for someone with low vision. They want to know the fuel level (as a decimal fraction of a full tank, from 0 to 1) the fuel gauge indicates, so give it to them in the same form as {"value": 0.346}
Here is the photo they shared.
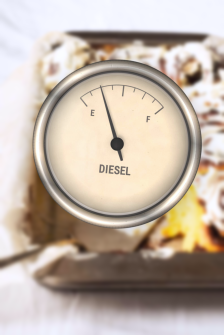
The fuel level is {"value": 0.25}
